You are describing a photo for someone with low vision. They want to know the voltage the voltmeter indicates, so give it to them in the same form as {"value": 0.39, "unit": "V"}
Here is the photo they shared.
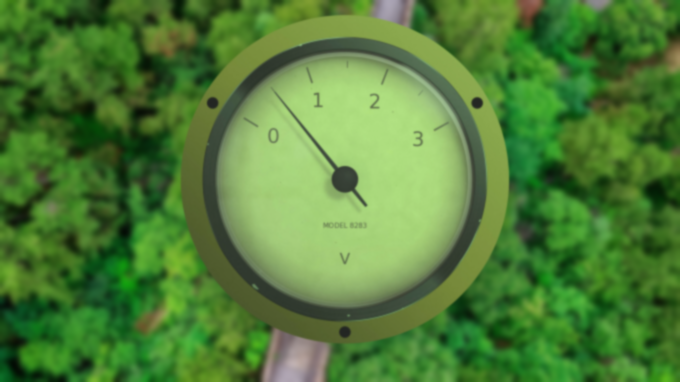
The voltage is {"value": 0.5, "unit": "V"}
